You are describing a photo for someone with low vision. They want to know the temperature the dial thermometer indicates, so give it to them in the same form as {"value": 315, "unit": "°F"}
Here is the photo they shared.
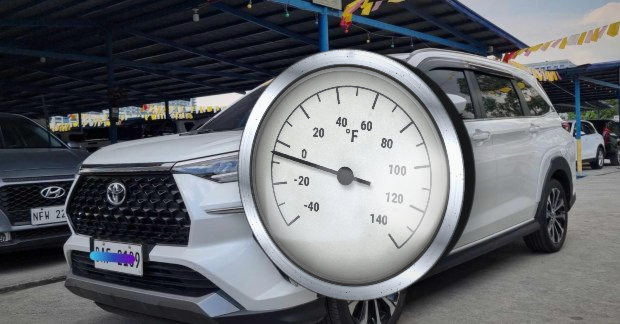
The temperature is {"value": -5, "unit": "°F"}
